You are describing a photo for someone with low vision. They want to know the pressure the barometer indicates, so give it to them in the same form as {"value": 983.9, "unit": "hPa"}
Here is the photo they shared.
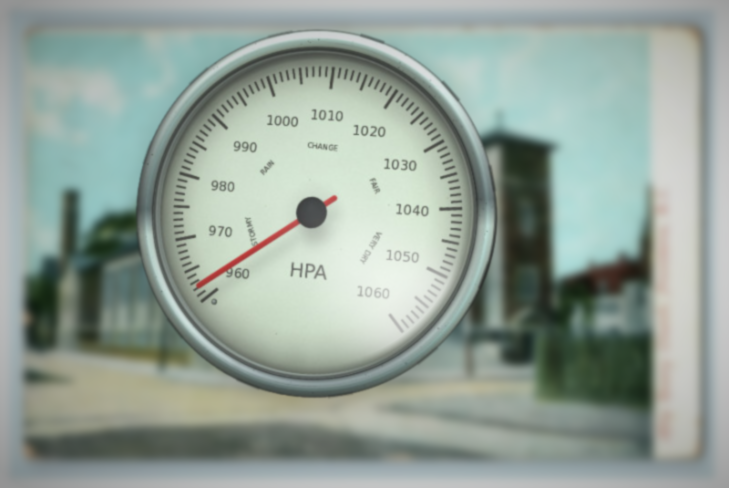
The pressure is {"value": 962, "unit": "hPa"}
